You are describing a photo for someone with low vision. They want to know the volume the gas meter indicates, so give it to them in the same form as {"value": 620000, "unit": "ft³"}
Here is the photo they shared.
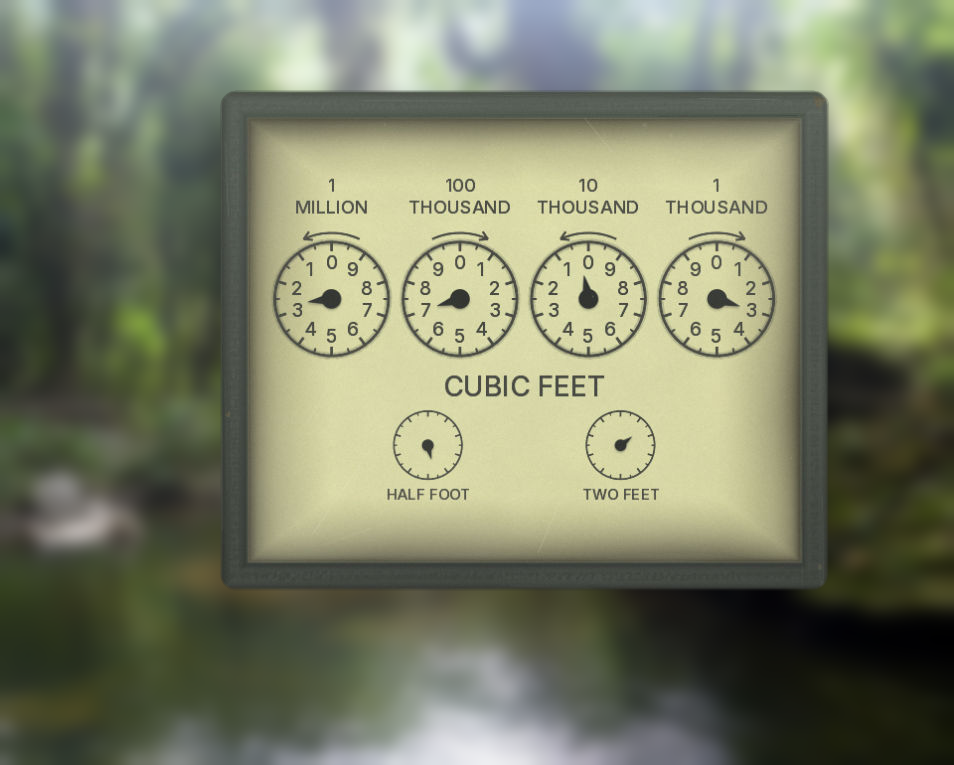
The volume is {"value": 270300, "unit": "ft³"}
